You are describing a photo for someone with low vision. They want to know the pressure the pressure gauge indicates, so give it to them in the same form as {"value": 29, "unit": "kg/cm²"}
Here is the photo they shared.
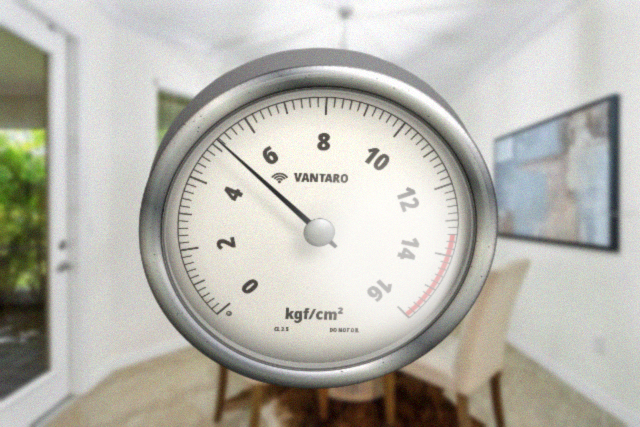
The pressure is {"value": 5.2, "unit": "kg/cm²"}
